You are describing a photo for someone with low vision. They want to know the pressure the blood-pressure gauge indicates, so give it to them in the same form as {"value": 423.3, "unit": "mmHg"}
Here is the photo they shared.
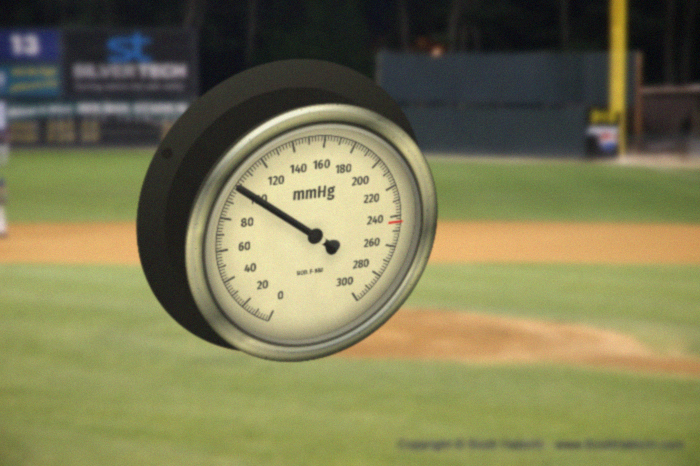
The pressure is {"value": 100, "unit": "mmHg"}
